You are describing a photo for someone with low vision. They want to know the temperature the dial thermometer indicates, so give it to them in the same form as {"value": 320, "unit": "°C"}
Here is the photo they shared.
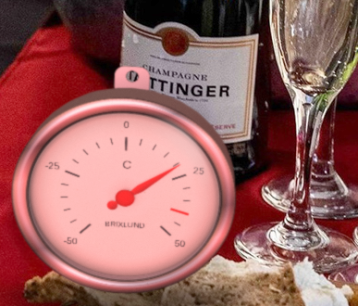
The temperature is {"value": 20, "unit": "°C"}
